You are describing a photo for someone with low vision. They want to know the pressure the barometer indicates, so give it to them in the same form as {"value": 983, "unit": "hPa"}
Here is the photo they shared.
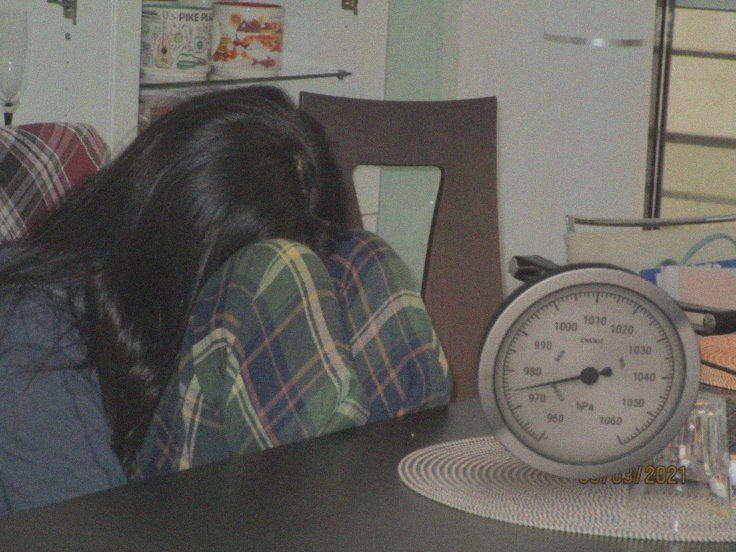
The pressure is {"value": 975, "unit": "hPa"}
